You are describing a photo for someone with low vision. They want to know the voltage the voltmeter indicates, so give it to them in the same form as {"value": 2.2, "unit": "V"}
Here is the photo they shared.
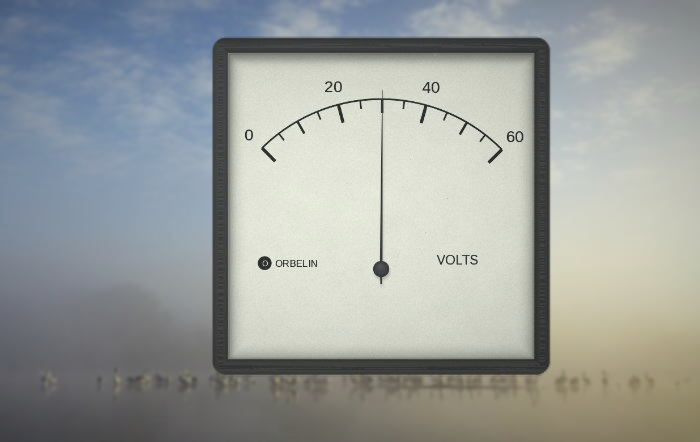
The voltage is {"value": 30, "unit": "V"}
